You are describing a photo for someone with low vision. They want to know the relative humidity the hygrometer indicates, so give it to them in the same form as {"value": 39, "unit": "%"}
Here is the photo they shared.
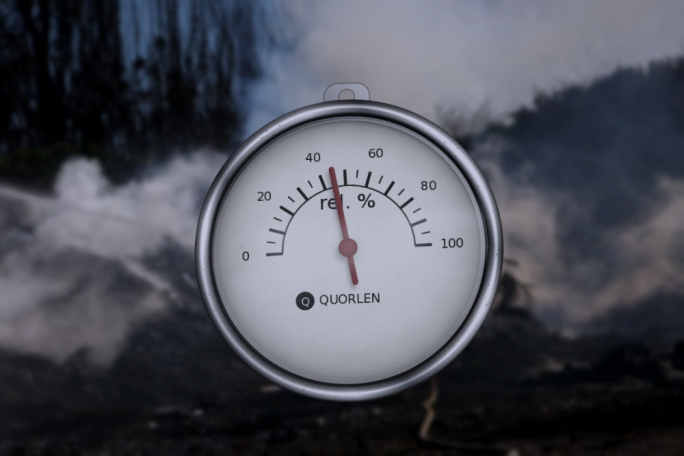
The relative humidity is {"value": 45, "unit": "%"}
